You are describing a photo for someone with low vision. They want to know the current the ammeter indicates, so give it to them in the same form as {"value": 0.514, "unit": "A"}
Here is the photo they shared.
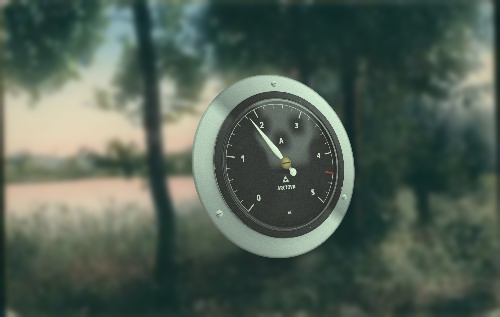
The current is {"value": 1.8, "unit": "A"}
